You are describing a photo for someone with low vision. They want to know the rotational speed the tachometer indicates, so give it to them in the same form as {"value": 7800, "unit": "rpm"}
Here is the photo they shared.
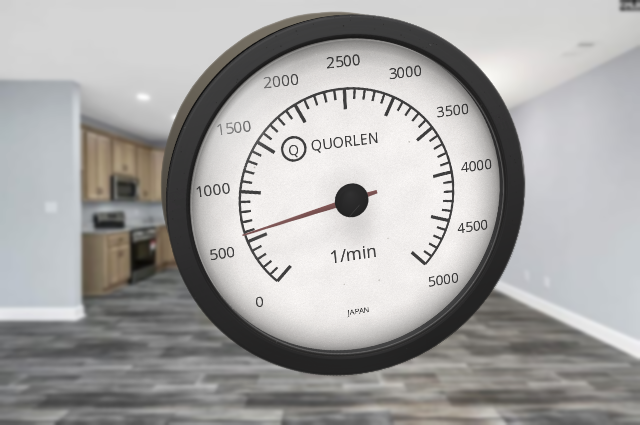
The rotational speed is {"value": 600, "unit": "rpm"}
